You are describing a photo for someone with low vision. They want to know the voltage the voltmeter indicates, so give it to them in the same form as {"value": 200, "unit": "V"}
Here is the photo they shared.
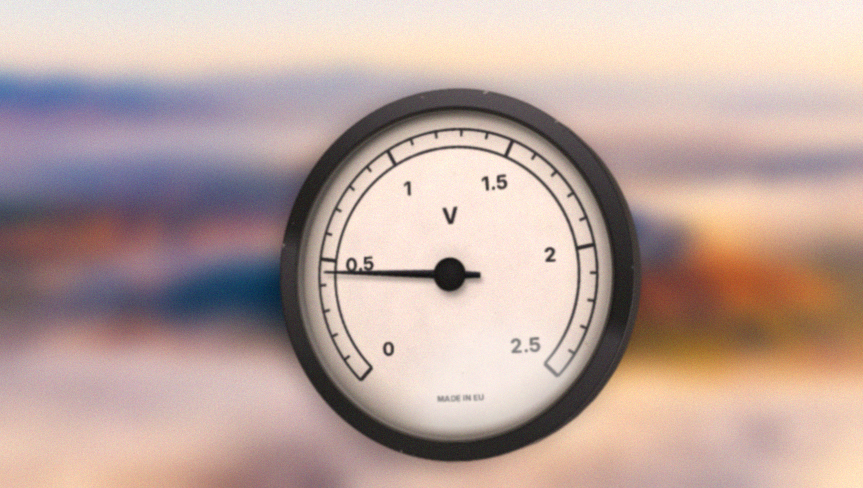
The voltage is {"value": 0.45, "unit": "V"}
